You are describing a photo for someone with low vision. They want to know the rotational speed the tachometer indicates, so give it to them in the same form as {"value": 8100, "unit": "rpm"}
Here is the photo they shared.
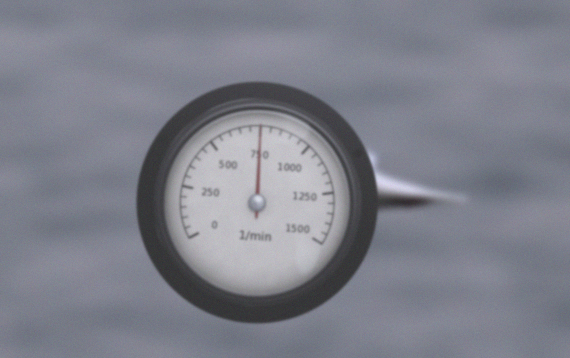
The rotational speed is {"value": 750, "unit": "rpm"}
